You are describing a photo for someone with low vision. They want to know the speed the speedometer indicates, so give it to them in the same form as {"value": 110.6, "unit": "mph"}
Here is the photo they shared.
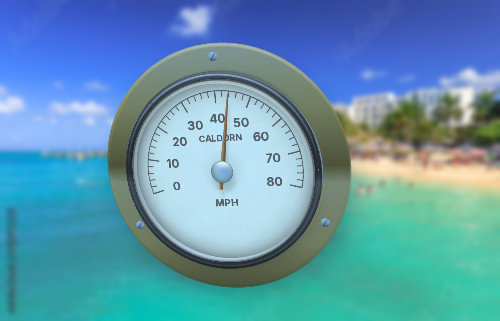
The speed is {"value": 44, "unit": "mph"}
